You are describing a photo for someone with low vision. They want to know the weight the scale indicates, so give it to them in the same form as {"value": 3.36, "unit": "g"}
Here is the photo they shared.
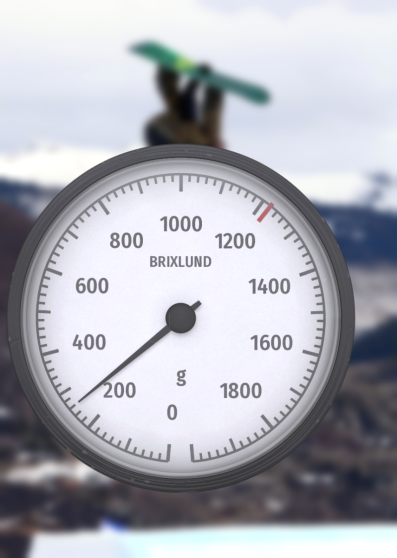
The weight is {"value": 260, "unit": "g"}
